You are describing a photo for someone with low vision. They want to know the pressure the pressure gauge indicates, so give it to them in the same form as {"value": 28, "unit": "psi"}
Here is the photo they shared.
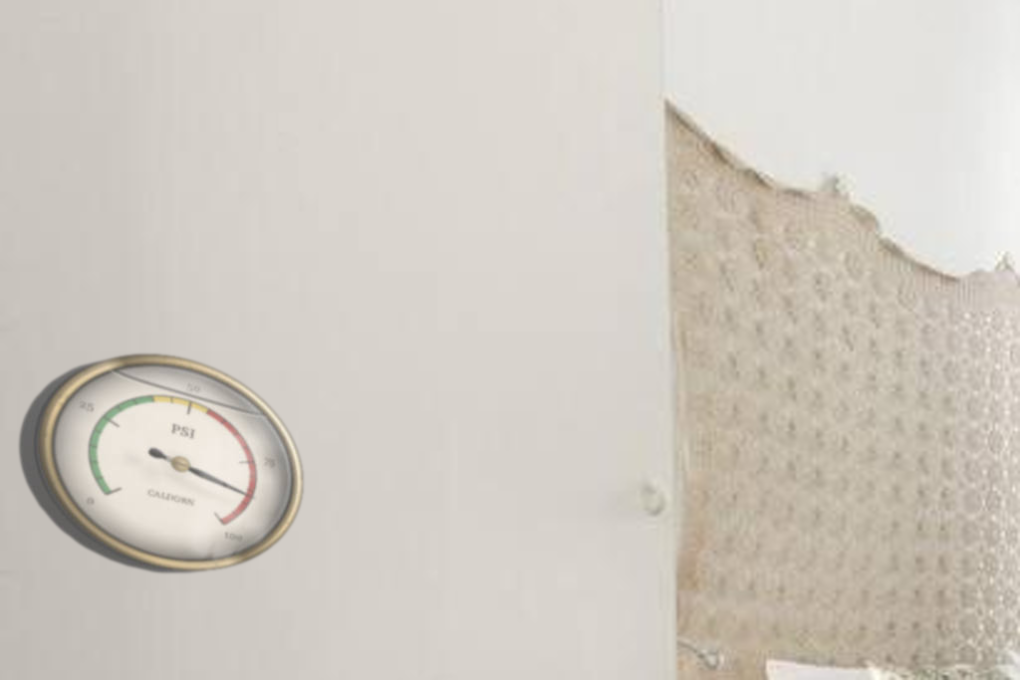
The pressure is {"value": 87.5, "unit": "psi"}
